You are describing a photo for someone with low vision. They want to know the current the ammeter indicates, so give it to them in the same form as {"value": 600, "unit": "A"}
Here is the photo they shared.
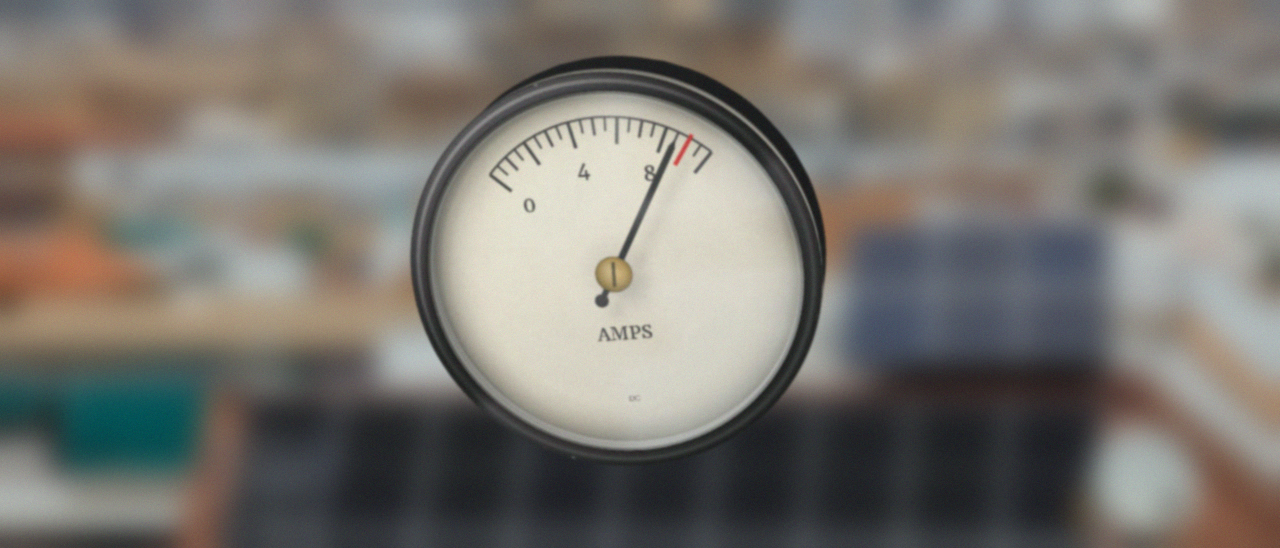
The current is {"value": 8.5, "unit": "A"}
